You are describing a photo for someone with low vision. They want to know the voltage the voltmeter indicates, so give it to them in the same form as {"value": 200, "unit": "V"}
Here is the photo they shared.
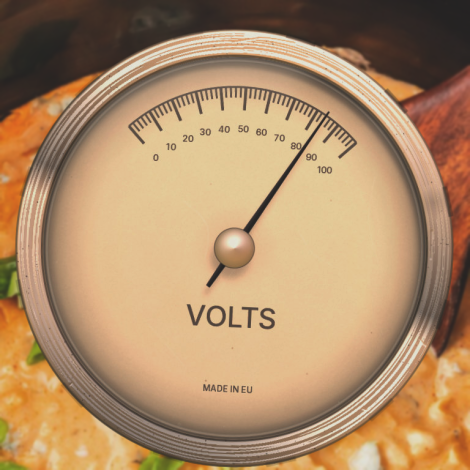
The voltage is {"value": 84, "unit": "V"}
